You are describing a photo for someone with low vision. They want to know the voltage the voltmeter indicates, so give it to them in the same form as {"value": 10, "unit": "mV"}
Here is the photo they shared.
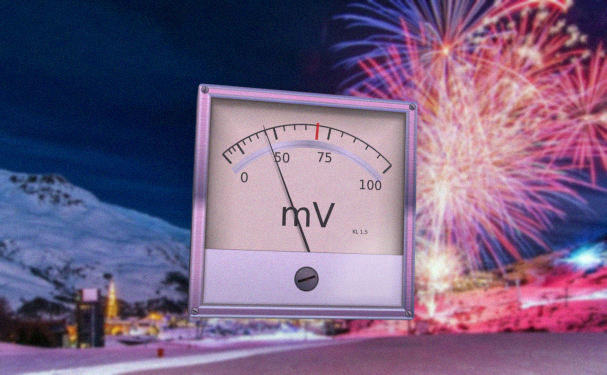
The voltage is {"value": 45, "unit": "mV"}
